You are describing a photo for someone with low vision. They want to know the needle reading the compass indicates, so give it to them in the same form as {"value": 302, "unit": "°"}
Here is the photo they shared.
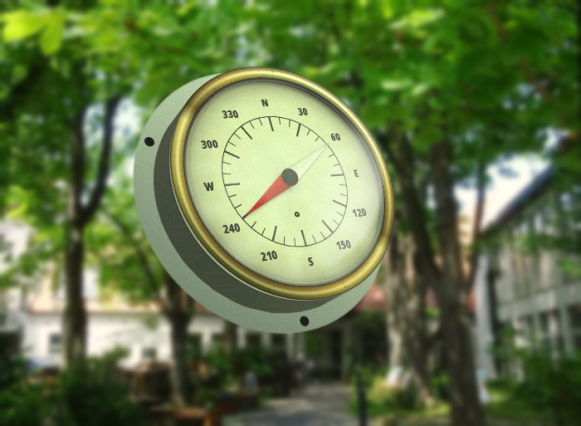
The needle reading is {"value": 240, "unit": "°"}
